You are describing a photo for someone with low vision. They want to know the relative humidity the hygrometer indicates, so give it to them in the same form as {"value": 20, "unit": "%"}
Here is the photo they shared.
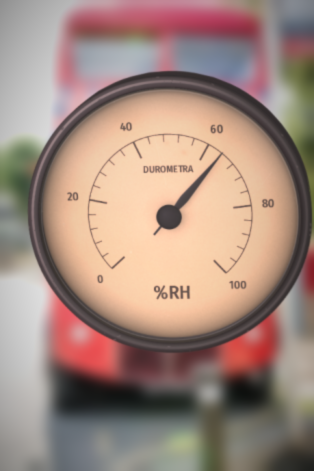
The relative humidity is {"value": 64, "unit": "%"}
